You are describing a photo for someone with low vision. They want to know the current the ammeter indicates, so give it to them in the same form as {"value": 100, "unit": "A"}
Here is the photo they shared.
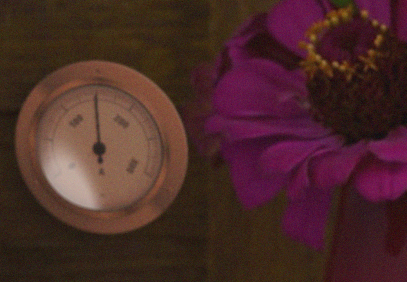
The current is {"value": 150, "unit": "A"}
